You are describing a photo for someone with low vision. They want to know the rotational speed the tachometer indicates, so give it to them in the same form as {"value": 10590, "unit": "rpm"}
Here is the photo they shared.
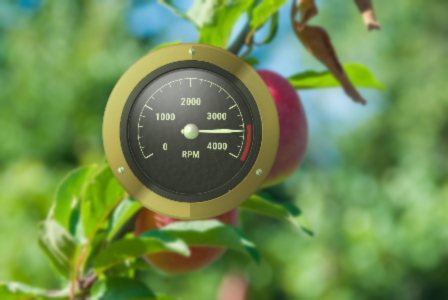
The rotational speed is {"value": 3500, "unit": "rpm"}
